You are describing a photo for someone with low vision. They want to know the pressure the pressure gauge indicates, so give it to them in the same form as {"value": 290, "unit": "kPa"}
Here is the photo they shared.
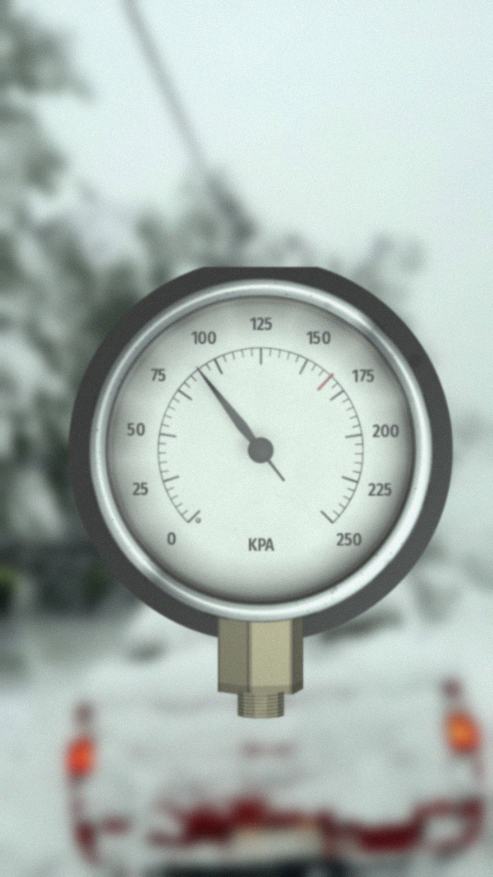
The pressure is {"value": 90, "unit": "kPa"}
